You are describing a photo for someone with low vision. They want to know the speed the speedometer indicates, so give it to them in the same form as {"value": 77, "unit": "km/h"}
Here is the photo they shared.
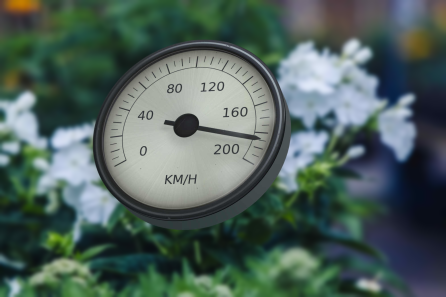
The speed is {"value": 185, "unit": "km/h"}
